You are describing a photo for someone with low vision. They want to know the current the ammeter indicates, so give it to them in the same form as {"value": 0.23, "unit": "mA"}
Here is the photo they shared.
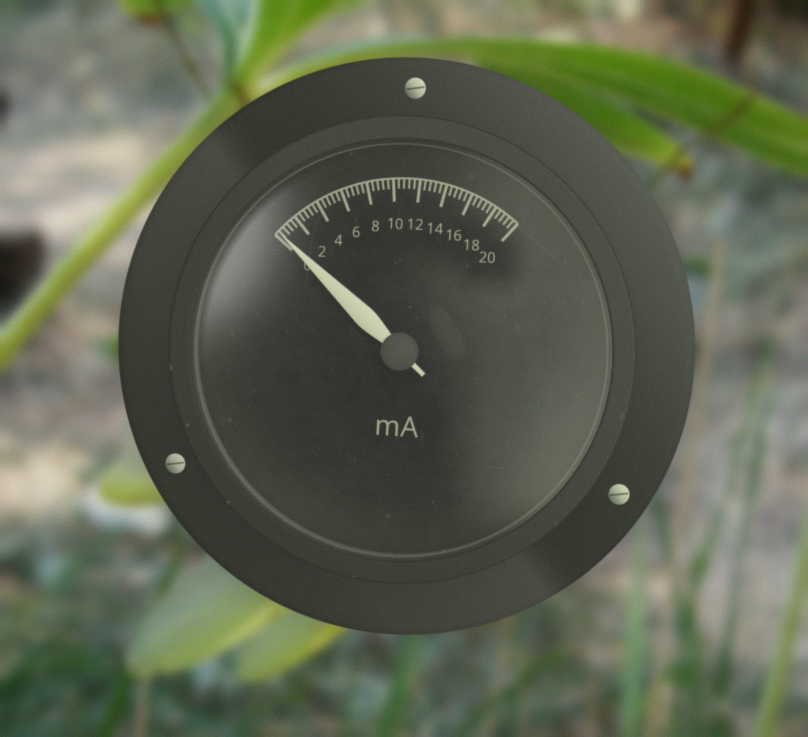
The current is {"value": 0.4, "unit": "mA"}
